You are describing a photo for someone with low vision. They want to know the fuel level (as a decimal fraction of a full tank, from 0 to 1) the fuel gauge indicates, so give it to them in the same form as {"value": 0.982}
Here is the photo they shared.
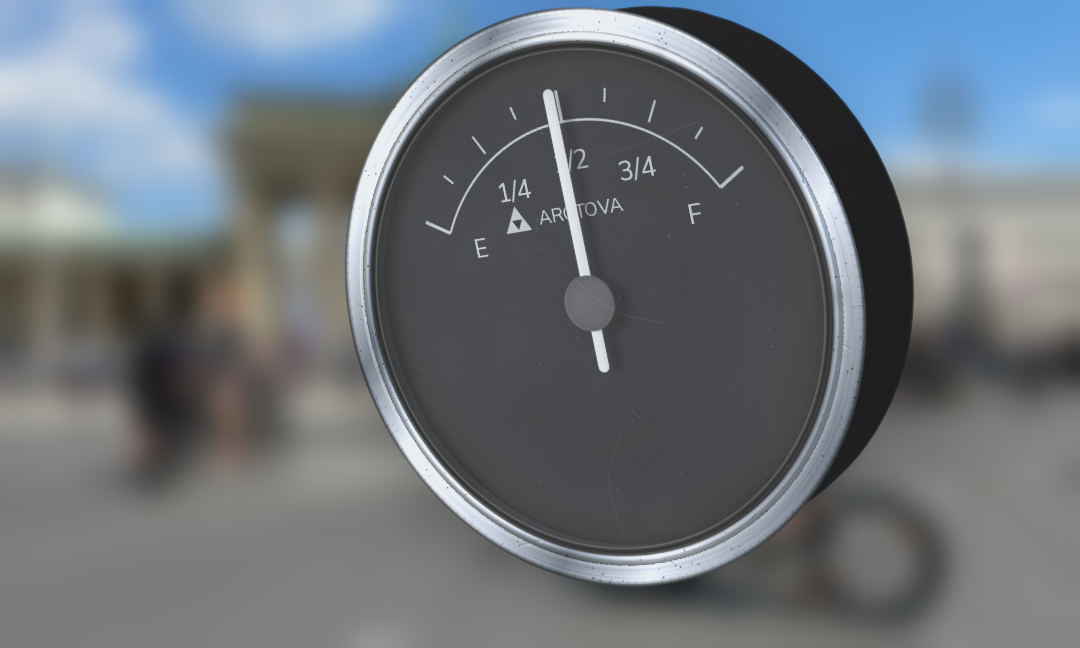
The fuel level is {"value": 0.5}
